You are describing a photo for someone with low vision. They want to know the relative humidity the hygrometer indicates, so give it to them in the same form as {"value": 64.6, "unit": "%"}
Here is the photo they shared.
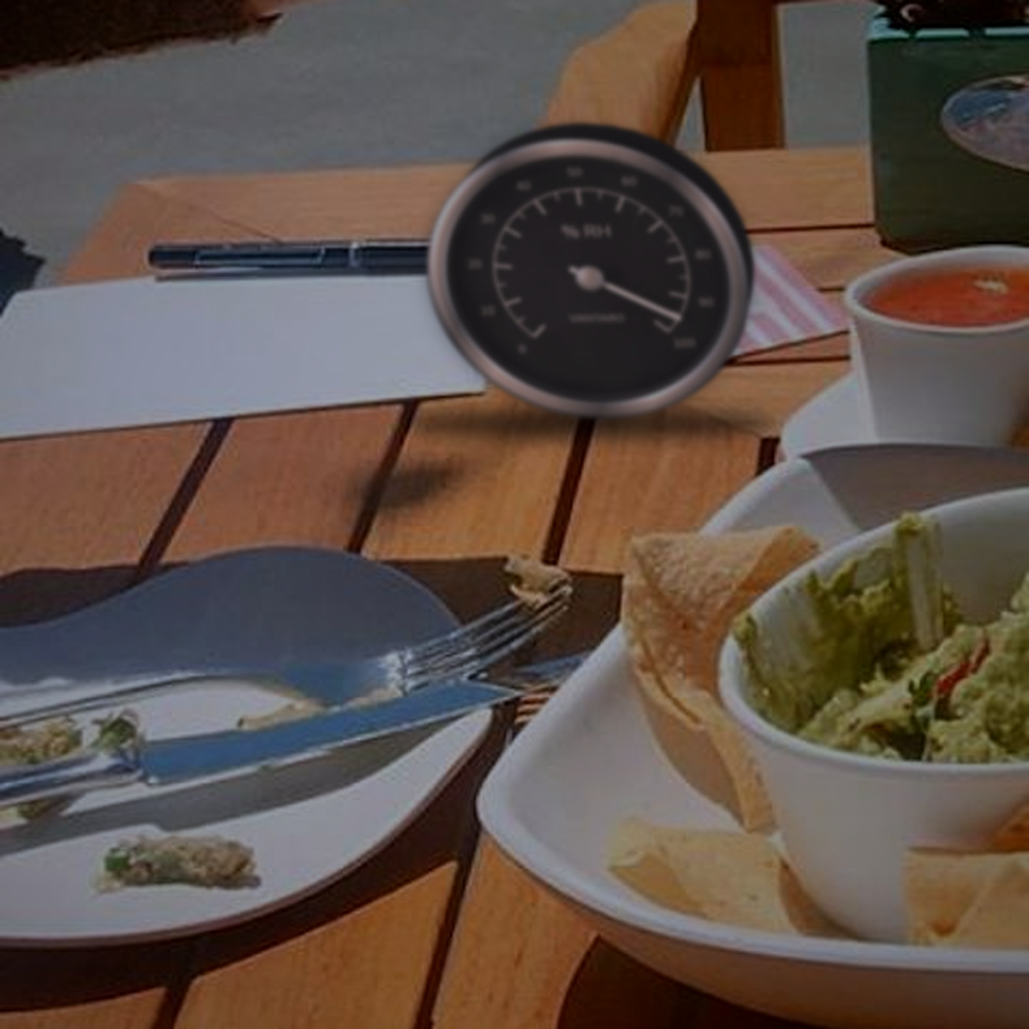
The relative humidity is {"value": 95, "unit": "%"}
